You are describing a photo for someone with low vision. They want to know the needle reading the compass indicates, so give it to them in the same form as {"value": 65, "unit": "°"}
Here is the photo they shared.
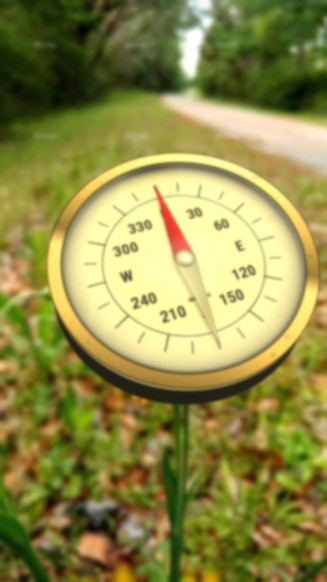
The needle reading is {"value": 0, "unit": "°"}
